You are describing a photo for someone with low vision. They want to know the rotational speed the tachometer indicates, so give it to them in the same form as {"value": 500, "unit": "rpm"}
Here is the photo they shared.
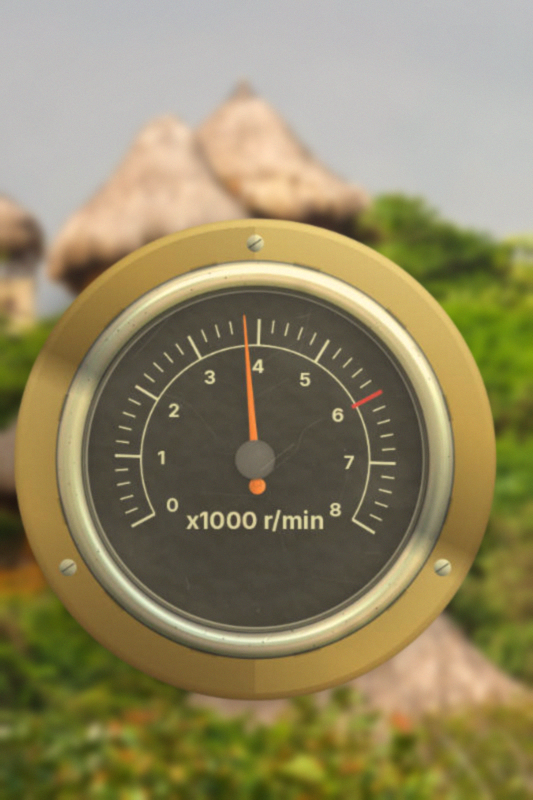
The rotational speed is {"value": 3800, "unit": "rpm"}
